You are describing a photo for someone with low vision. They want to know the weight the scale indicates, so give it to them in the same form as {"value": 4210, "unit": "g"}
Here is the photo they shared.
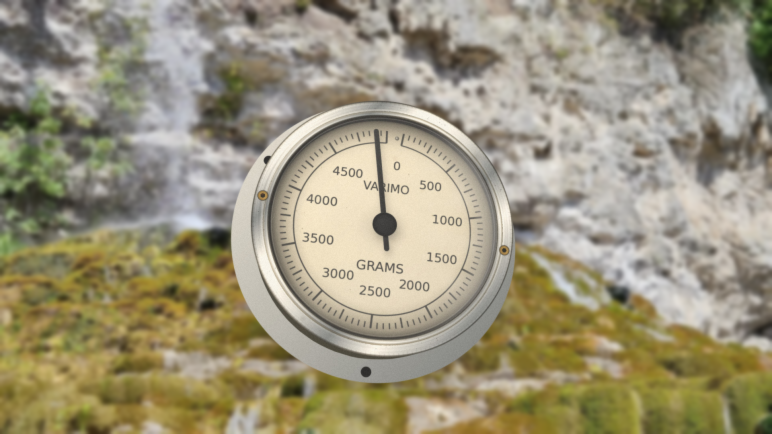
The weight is {"value": 4900, "unit": "g"}
